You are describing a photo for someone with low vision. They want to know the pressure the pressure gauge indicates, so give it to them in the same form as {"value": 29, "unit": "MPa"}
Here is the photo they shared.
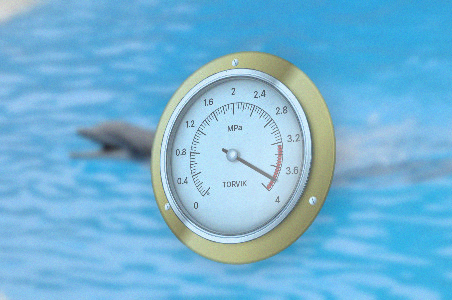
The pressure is {"value": 3.8, "unit": "MPa"}
